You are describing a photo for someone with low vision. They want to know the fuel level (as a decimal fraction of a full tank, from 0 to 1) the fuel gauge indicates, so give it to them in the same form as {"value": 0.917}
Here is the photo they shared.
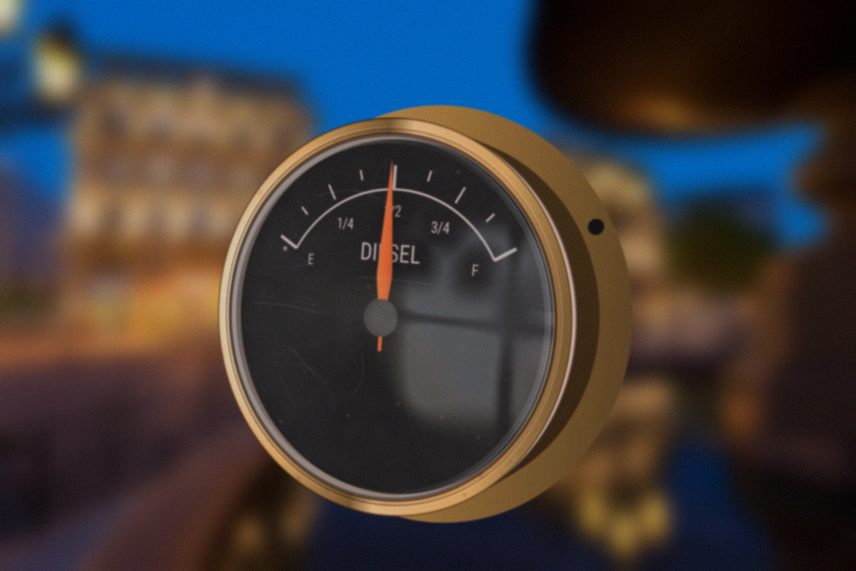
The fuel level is {"value": 0.5}
